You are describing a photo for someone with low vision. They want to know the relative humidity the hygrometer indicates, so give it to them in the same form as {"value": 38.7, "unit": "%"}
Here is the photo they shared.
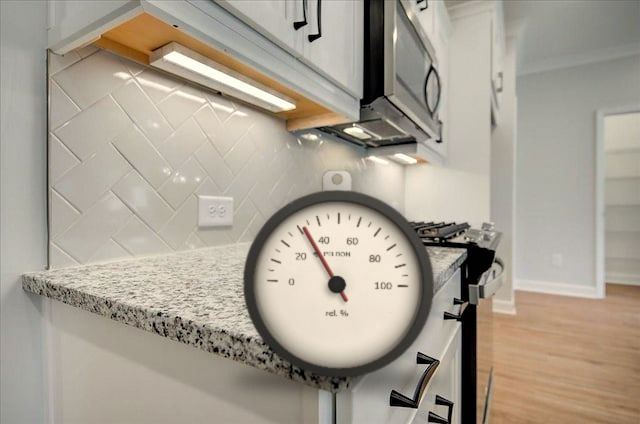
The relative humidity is {"value": 32.5, "unit": "%"}
